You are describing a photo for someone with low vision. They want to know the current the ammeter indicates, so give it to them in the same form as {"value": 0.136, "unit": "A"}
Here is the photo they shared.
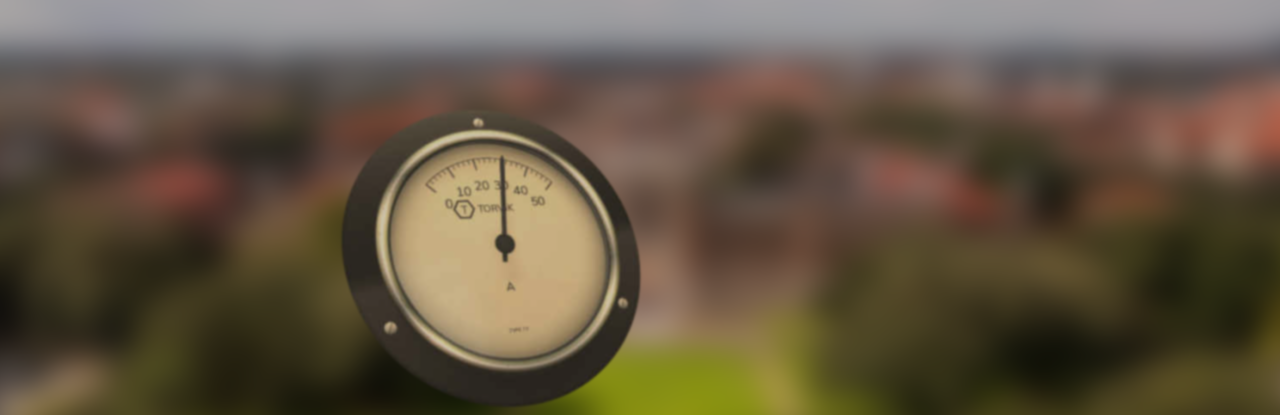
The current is {"value": 30, "unit": "A"}
